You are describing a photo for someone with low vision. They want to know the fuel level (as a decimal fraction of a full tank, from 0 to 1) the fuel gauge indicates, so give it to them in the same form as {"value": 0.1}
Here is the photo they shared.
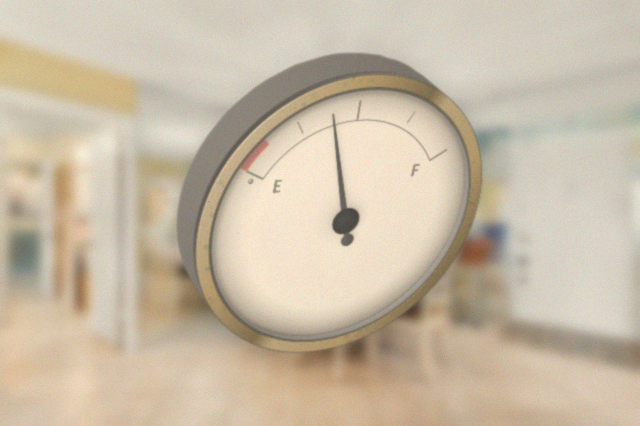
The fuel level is {"value": 0.375}
